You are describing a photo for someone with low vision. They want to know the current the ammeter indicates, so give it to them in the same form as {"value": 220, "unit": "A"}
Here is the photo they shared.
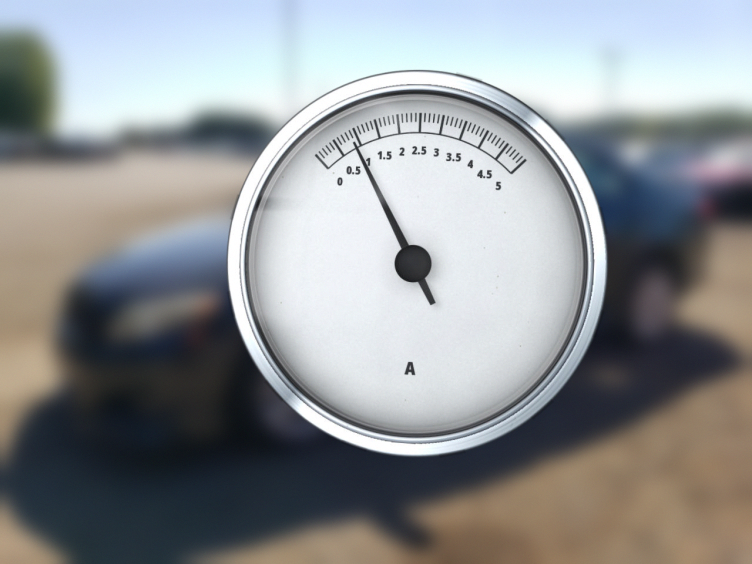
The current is {"value": 0.9, "unit": "A"}
